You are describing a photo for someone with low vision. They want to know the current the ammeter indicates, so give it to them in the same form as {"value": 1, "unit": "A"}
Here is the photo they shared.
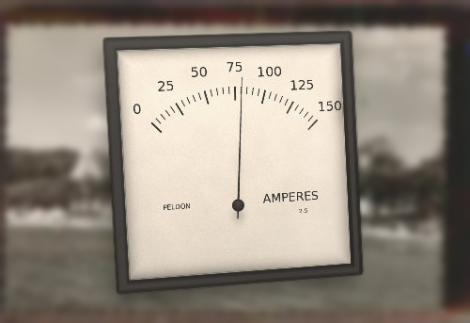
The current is {"value": 80, "unit": "A"}
